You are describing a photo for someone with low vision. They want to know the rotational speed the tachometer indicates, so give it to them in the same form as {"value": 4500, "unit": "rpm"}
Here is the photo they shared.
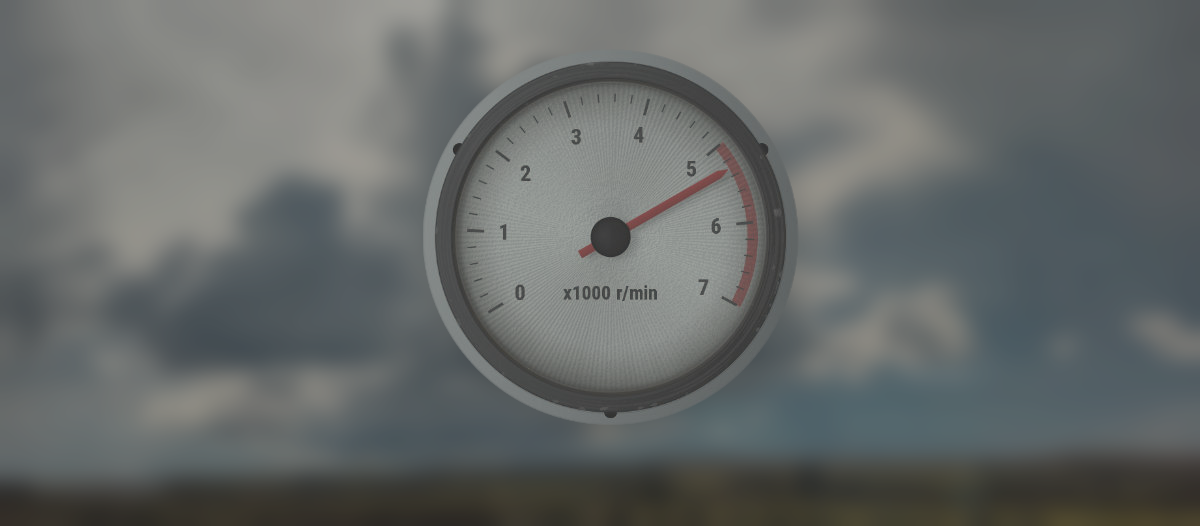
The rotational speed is {"value": 5300, "unit": "rpm"}
